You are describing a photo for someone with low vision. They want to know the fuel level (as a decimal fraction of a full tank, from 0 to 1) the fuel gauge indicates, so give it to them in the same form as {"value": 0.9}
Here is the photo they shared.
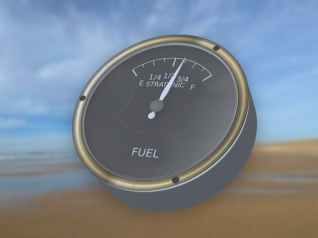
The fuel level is {"value": 0.625}
